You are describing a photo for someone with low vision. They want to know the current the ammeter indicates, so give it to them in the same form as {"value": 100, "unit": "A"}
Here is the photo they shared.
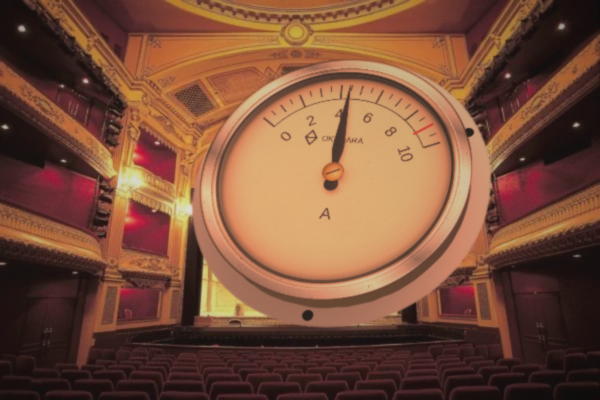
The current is {"value": 4.5, "unit": "A"}
